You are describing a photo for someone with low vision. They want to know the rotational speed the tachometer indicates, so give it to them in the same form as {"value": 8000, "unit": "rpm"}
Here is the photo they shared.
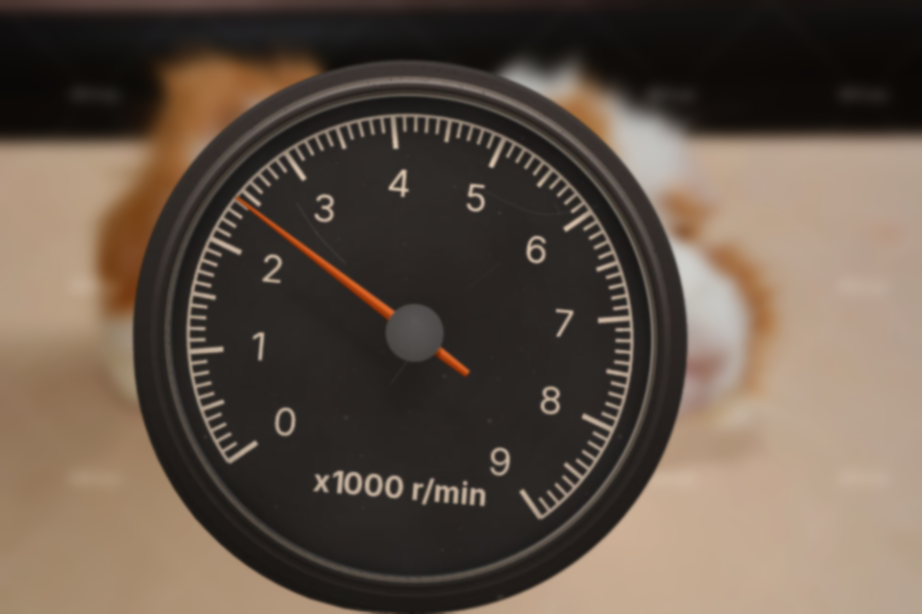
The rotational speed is {"value": 2400, "unit": "rpm"}
